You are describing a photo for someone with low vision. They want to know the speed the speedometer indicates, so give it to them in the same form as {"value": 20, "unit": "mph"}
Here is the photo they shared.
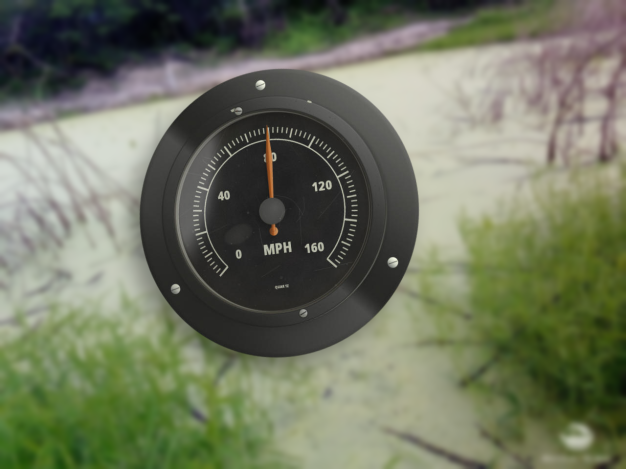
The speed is {"value": 80, "unit": "mph"}
